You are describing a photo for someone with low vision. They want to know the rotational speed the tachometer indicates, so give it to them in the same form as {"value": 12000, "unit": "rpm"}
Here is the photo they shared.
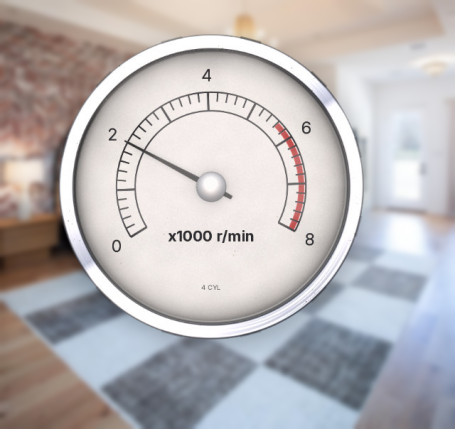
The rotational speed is {"value": 2000, "unit": "rpm"}
